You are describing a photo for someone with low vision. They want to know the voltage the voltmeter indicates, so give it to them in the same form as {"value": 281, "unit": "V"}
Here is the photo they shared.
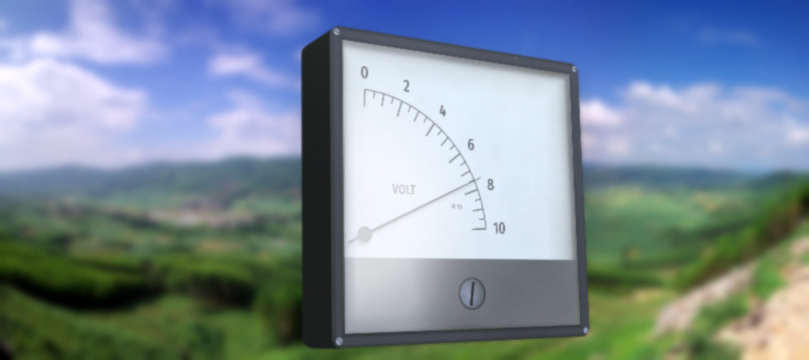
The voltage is {"value": 7.5, "unit": "V"}
